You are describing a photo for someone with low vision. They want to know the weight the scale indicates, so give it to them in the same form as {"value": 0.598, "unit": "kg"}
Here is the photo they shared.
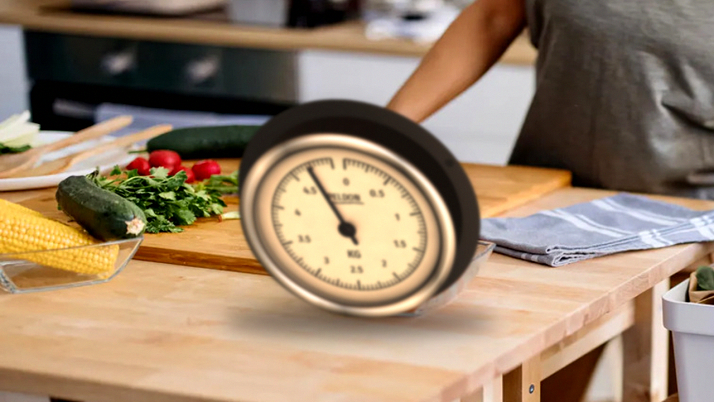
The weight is {"value": 4.75, "unit": "kg"}
